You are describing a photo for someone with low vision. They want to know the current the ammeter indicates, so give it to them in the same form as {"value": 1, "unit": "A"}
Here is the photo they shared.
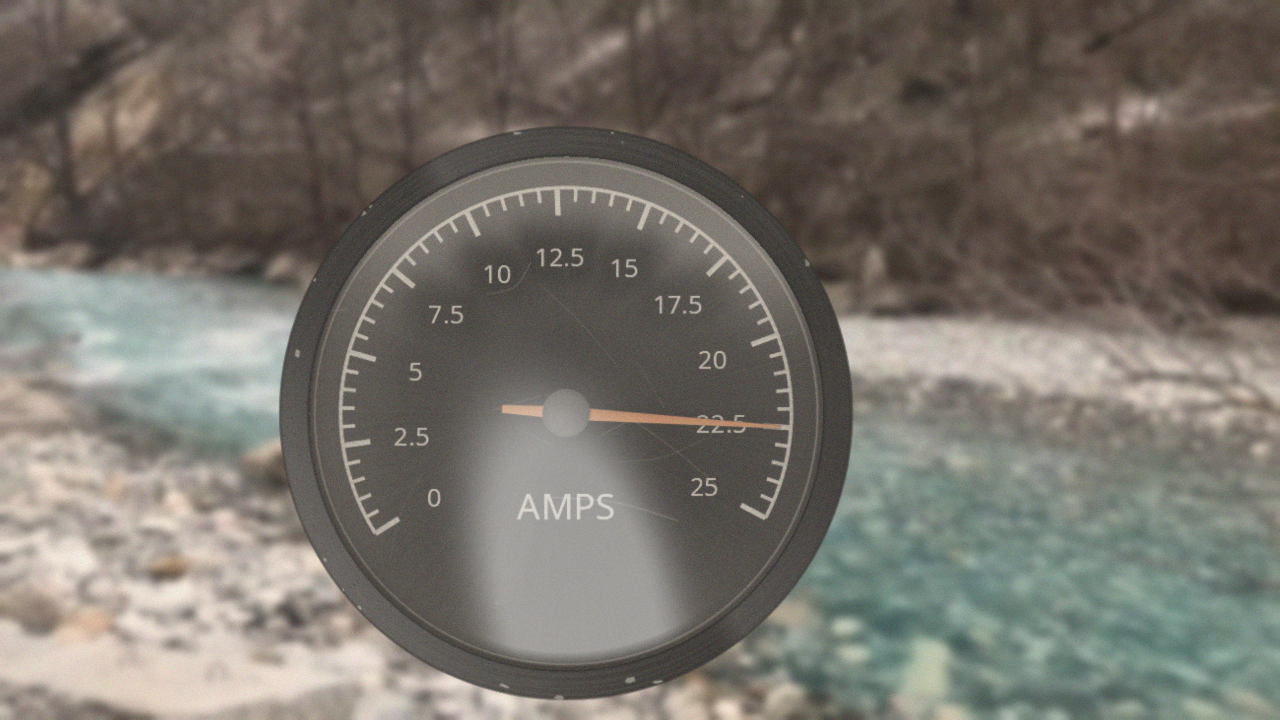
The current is {"value": 22.5, "unit": "A"}
